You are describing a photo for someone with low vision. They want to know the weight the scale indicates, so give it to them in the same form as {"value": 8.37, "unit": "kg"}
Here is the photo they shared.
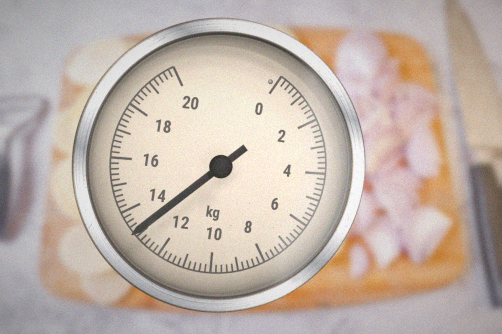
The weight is {"value": 13.2, "unit": "kg"}
